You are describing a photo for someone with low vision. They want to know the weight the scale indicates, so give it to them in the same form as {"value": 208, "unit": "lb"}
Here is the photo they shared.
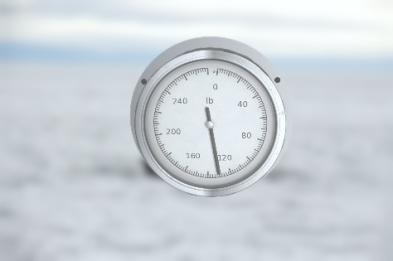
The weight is {"value": 130, "unit": "lb"}
